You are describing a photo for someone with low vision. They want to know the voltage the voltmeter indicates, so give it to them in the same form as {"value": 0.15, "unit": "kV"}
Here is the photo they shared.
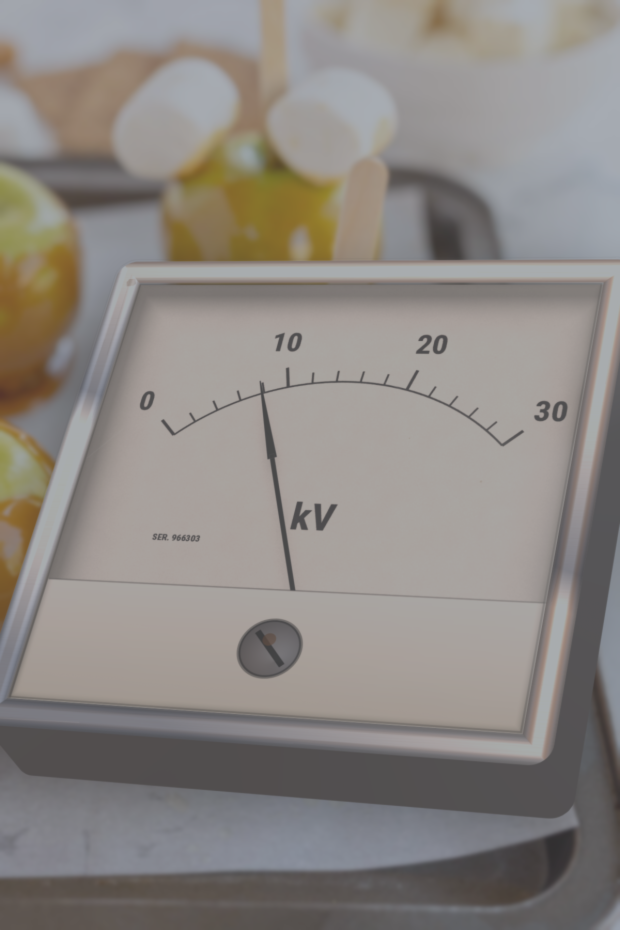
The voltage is {"value": 8, "unit": "kV"}
